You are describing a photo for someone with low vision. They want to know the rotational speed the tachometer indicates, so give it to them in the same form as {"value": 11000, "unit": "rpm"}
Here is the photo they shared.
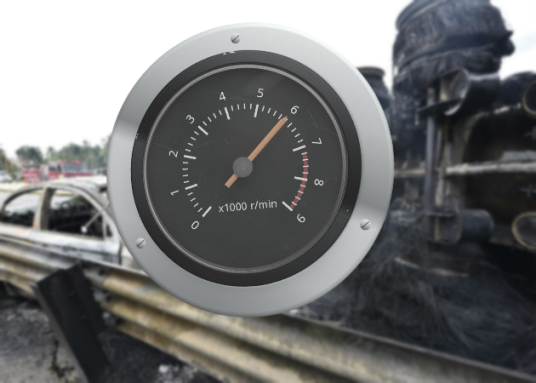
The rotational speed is {"value": 6000, "unit": "rpm"}
